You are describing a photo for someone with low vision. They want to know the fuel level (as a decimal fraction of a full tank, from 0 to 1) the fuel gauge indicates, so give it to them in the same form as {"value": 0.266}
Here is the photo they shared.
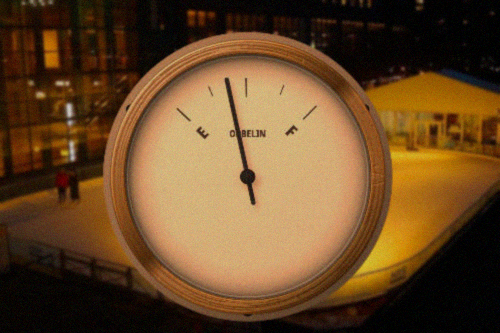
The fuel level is {"value": 0.375}
